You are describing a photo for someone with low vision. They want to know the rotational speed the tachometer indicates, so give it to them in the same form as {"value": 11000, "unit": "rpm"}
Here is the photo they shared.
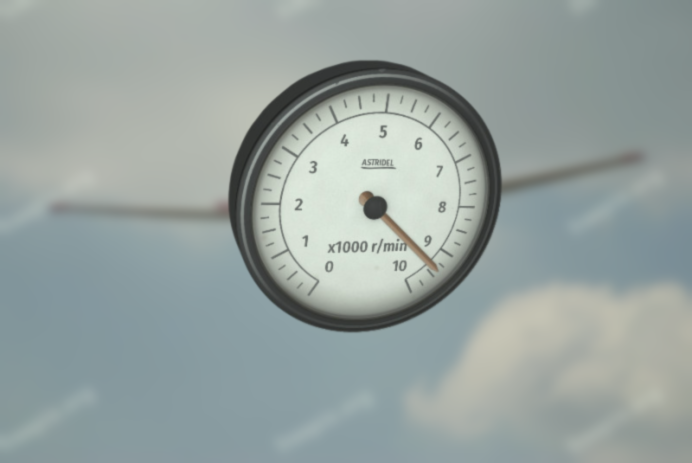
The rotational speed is {"value": 9375, "unit": "rpm"}
